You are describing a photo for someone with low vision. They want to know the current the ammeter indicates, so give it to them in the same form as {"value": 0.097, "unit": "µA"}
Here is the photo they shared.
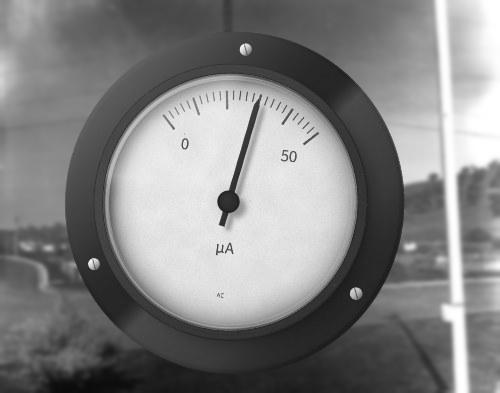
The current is {"value": 30, "unit": "µA"}
